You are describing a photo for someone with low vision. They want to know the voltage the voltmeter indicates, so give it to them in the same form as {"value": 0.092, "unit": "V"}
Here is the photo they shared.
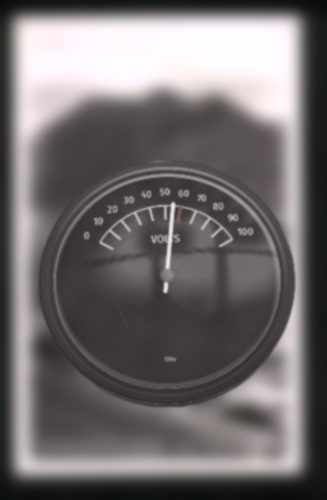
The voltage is {"value": 55, "unit": "V"}
